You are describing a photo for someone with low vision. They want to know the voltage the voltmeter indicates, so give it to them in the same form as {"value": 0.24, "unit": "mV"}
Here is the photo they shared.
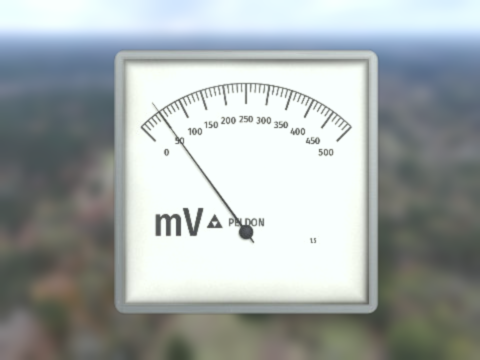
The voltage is {"value": 50, "unit": "mV"}
